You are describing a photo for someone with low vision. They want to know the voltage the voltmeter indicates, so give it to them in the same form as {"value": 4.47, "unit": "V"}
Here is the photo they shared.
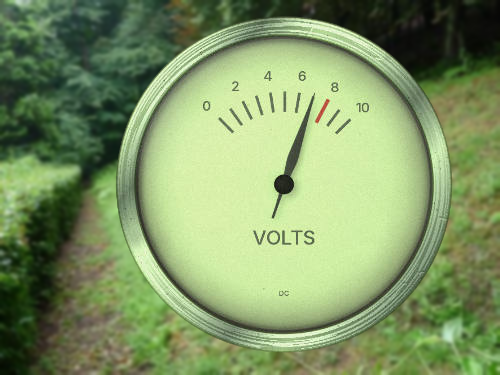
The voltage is {"value": 7, "unit": "V"}
